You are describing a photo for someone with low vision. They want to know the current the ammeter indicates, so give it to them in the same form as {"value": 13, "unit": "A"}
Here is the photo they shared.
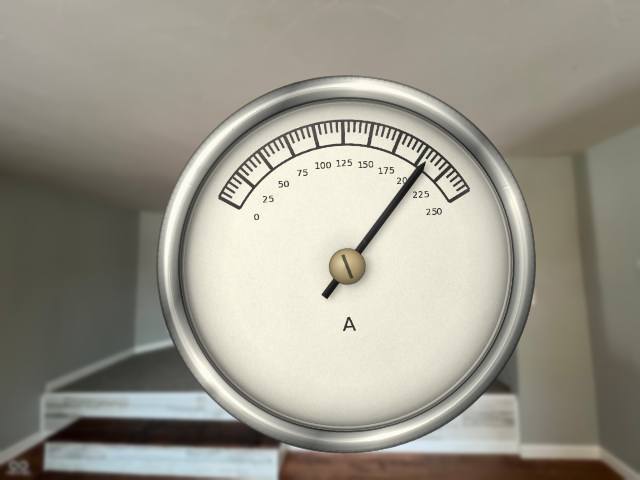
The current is {"value": 205, "unit": "A"}
